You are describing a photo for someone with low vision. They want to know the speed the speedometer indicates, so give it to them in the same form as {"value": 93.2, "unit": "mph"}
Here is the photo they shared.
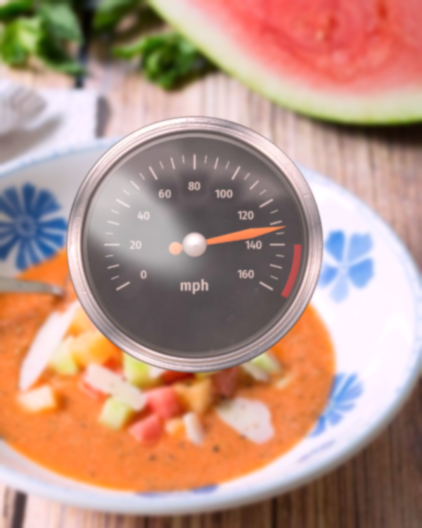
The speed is {"value": 132.5, "unit": "mph"}
